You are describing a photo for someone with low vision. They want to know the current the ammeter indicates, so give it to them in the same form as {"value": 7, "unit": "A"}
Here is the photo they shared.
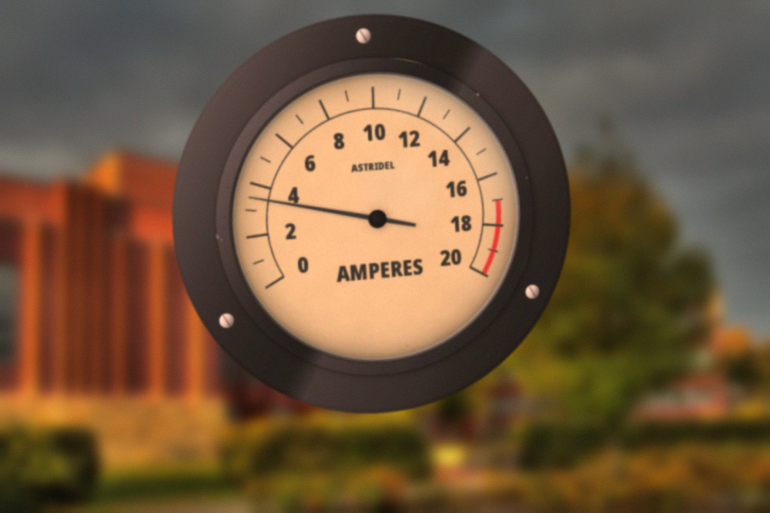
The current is {"value": 3.5, "unit": "A"}
